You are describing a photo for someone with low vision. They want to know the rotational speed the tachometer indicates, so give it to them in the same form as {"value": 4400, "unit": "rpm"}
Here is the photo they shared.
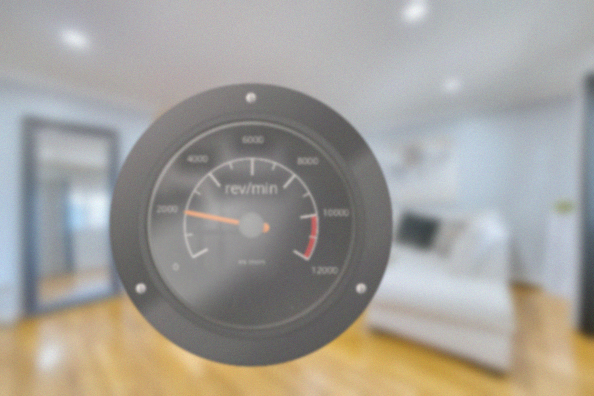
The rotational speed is {"value": 2000, "unit": "rpm"}
